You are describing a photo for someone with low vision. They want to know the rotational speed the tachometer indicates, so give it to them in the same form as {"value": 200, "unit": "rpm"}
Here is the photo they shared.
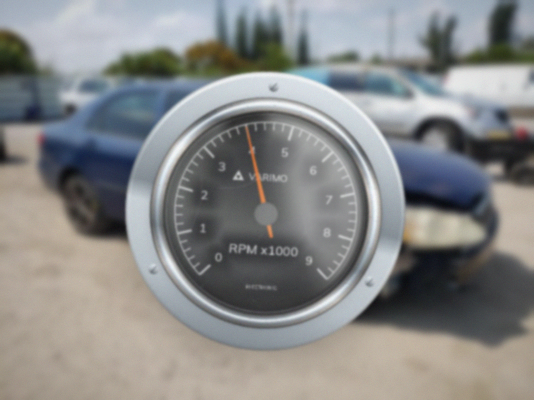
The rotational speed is {"value": 4000, "unit": "rpm"}
